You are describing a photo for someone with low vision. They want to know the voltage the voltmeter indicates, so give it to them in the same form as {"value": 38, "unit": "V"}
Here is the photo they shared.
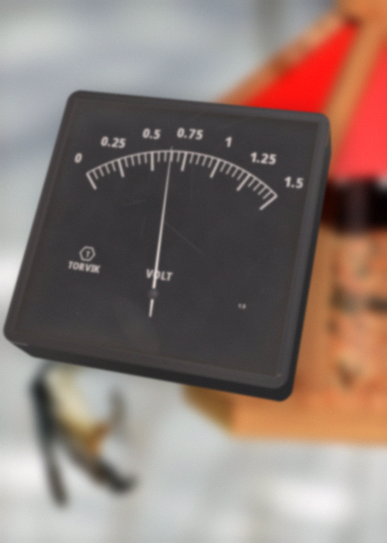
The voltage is {"value": 0.65, "unit": "V"}
